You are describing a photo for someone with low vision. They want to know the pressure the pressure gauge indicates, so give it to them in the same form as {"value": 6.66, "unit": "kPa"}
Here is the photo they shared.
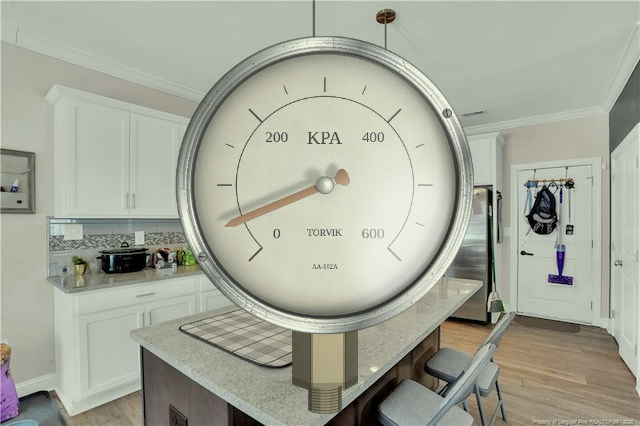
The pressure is {"value": 50, "unit": "kPa"}
